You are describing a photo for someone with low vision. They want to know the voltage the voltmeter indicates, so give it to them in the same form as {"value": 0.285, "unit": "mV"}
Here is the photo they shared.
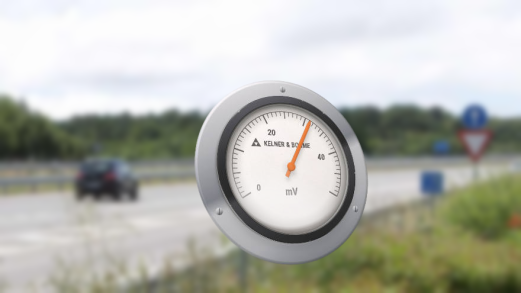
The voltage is {"value": 31, "unit": "mV"}
